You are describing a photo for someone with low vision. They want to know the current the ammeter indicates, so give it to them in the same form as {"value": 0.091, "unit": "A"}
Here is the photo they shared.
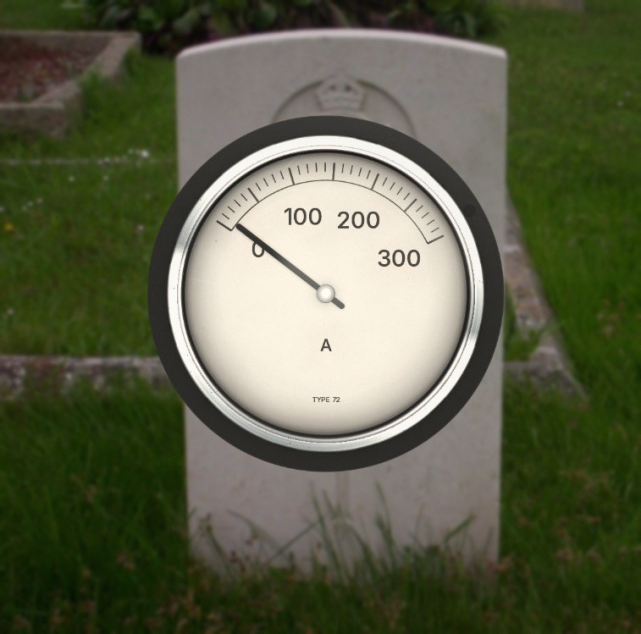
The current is {"value": 10, "unit": "A"}
